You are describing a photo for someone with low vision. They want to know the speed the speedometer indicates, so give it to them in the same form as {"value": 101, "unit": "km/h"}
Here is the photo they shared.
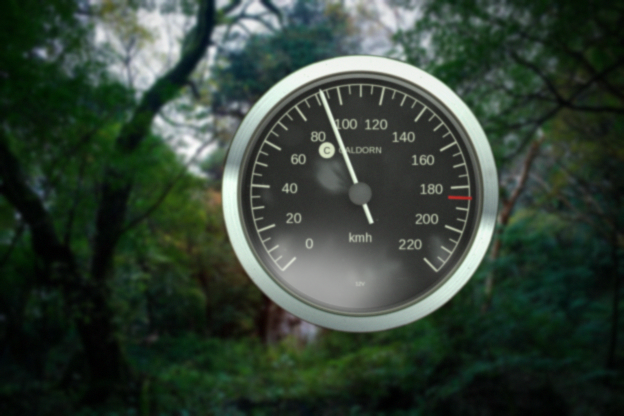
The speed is {"value": 92.5, "unit": "km/h"}
